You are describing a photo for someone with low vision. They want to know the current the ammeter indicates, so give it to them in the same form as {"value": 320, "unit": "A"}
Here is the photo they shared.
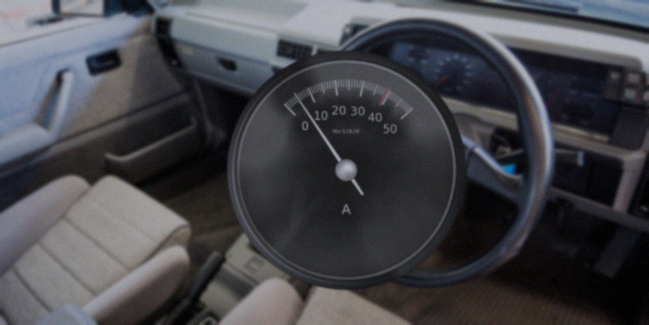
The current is {"value": 5, "unit": "A"}
